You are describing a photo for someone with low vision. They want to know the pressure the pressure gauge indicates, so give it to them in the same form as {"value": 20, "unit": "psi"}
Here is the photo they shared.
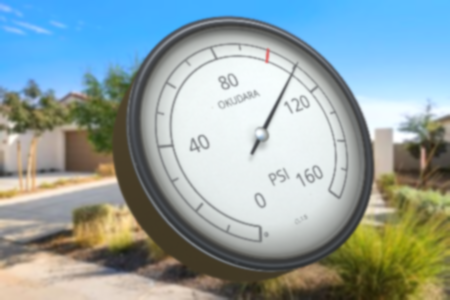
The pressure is {"value": 110, "unit": "psi"}
